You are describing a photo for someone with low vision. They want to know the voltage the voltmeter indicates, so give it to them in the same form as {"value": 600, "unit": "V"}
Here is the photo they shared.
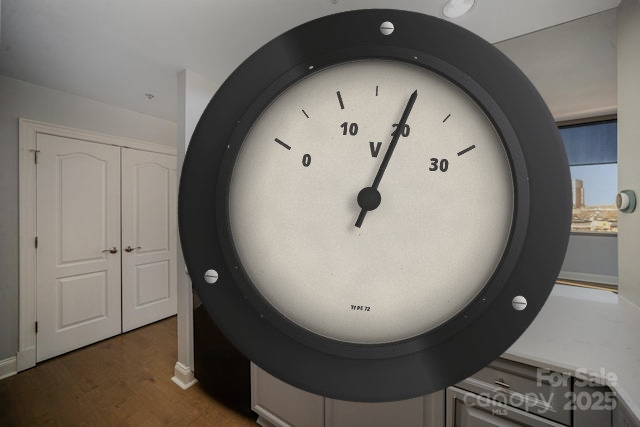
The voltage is {"value": 20, "unit": "V"}
